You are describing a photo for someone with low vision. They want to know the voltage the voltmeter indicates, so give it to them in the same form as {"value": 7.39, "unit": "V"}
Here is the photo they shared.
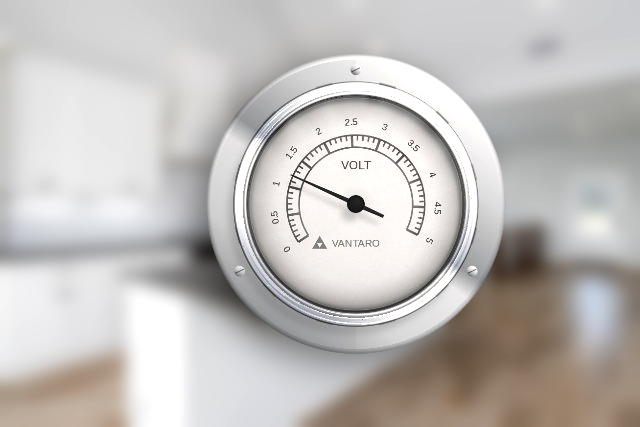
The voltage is {"value": 1.2, "unit": "V"}
